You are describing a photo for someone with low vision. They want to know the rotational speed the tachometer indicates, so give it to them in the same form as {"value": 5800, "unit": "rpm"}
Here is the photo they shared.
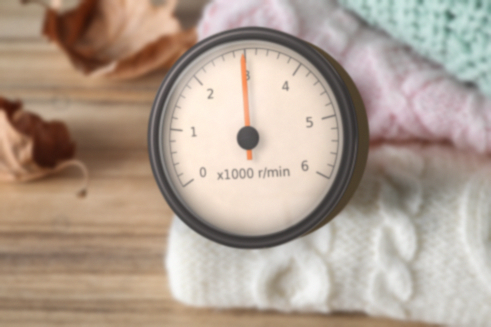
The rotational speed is {"value": 3000, "unit": "rpm"}
